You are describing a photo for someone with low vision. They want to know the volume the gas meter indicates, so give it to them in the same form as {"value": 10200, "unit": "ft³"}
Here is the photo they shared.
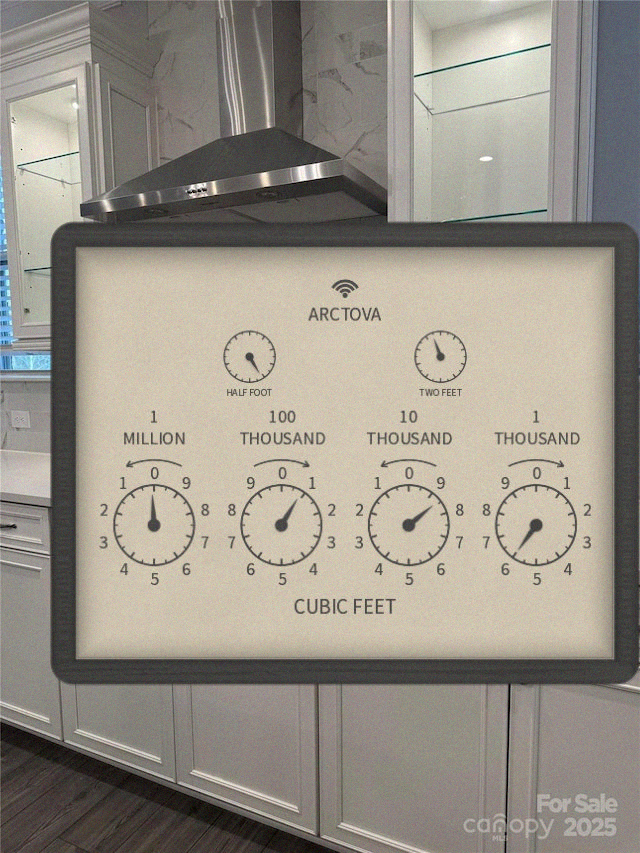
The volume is {"value": 8600, "unit": "ft³"}
